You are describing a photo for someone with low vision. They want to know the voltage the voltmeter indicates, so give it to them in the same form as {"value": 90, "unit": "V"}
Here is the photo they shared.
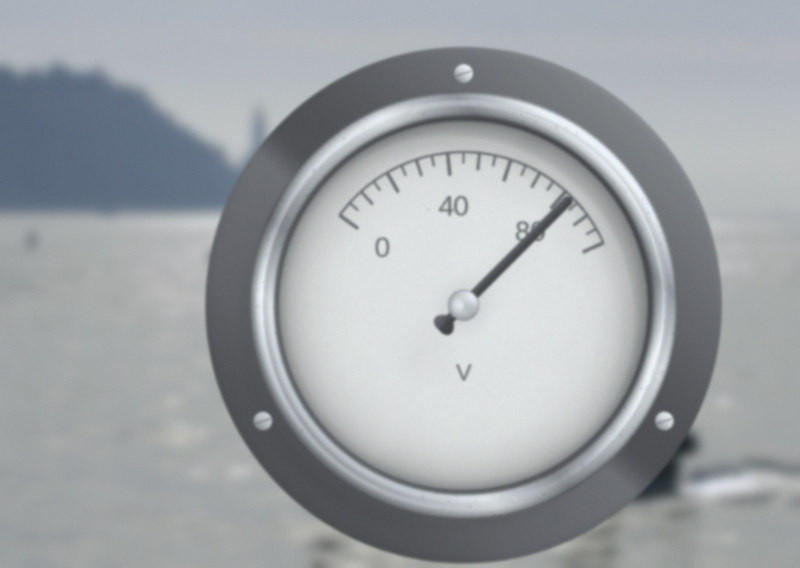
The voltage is {"value": 82.5, "unit": "V"}
